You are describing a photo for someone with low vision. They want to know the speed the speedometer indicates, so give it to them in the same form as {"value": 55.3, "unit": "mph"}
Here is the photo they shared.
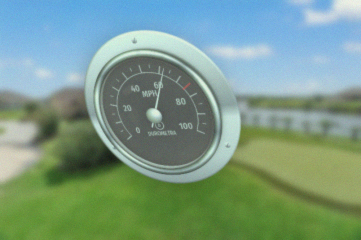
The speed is {"value": 62.5, "unit": "mph"}
